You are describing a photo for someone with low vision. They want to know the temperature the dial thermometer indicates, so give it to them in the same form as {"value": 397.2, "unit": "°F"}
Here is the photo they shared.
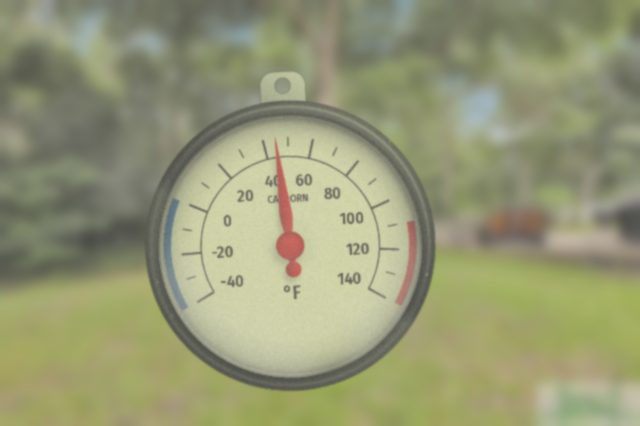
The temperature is {"value": 45, "unit": "°F"}
